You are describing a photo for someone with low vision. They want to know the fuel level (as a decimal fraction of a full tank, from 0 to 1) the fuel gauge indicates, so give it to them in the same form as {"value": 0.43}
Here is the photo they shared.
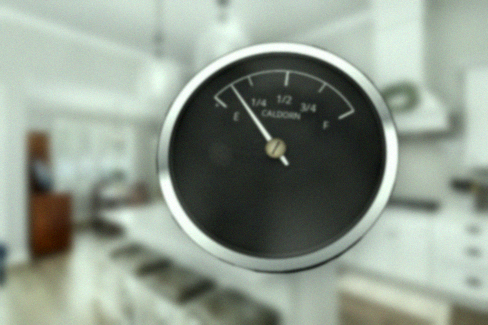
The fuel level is {"value": 0.125}
